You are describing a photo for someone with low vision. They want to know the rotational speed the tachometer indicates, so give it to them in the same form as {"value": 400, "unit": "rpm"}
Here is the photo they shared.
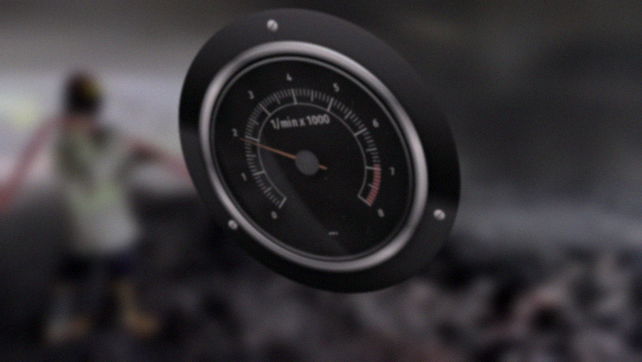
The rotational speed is {"value": 2000, "unit": "rpm"}
